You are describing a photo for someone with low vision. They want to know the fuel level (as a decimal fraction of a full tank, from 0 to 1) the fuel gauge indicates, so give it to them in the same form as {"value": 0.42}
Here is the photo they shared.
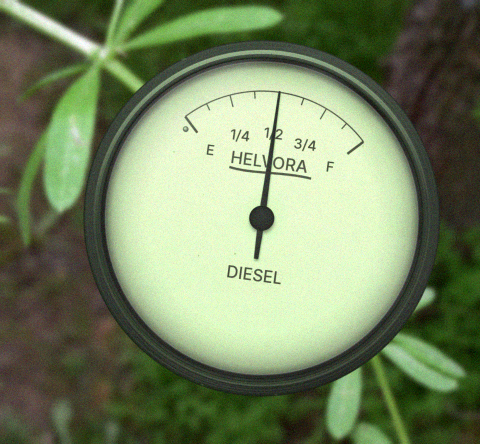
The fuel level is {"value": 0.5}
